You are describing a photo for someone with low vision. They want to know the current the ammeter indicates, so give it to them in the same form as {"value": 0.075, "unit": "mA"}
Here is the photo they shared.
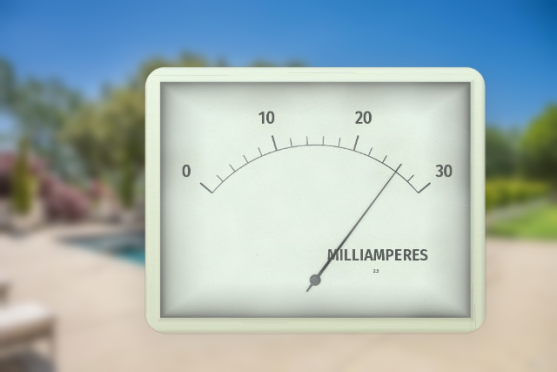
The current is {"value": 26, "unit": "mA"}
